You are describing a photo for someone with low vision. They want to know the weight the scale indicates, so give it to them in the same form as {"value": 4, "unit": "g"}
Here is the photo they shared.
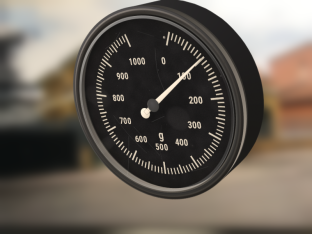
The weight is {"value": 100, "unit": "g"}
